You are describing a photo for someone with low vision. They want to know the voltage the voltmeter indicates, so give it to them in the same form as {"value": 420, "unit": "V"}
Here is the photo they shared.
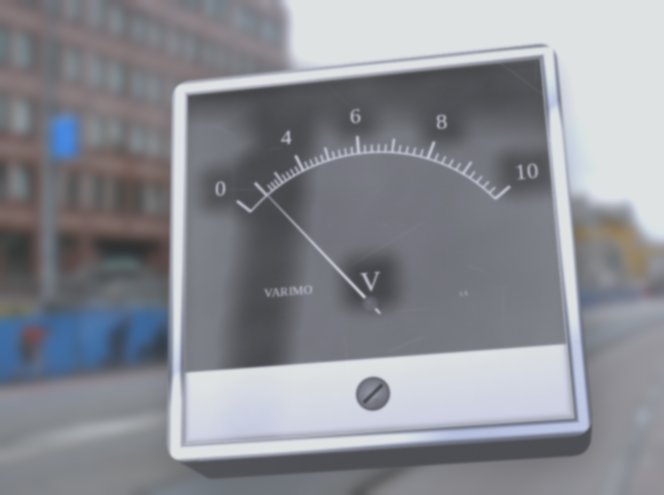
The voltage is {"value": 2, "unit": "V"}
